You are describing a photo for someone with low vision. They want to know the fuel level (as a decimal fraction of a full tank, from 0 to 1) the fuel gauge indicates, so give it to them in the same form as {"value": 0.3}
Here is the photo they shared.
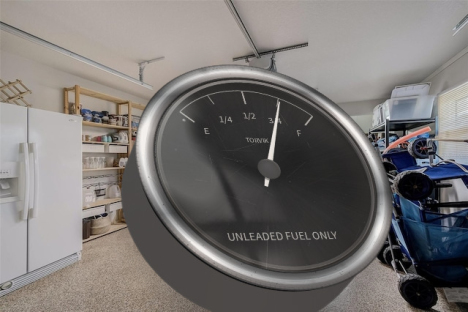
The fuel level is {"value": 0.75}
